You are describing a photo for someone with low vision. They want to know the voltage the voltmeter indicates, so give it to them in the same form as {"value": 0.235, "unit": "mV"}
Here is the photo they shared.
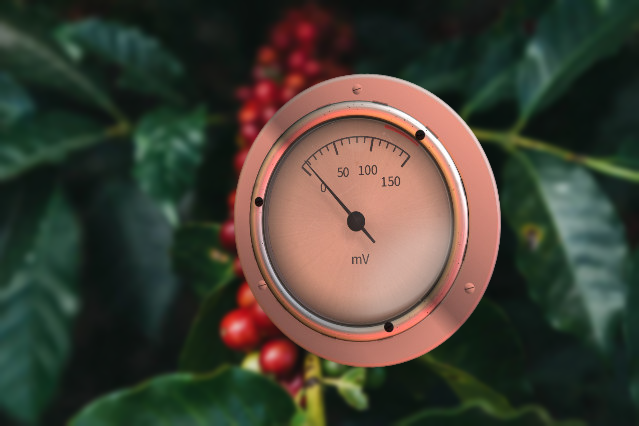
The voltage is {"value": 10, "unit": "mV"}
